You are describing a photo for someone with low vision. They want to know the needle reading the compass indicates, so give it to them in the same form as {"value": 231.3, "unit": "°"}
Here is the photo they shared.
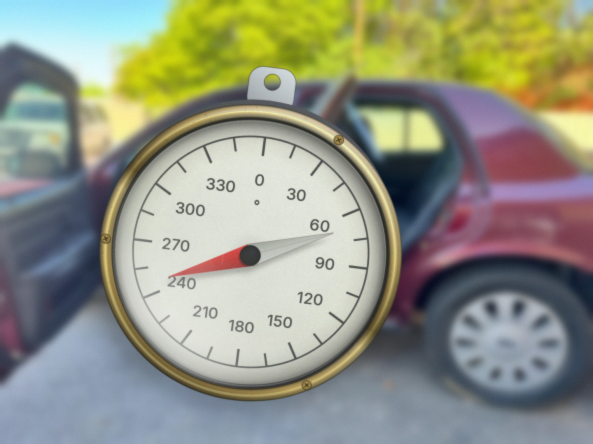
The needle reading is {"value": 247.5, "unit": "°"}
